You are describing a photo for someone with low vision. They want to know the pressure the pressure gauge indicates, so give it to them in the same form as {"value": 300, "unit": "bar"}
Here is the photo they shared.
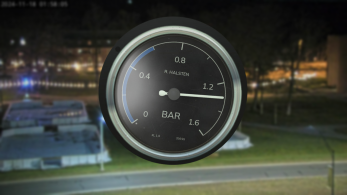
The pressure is {"value": 1.3, "unit": "bar"}
